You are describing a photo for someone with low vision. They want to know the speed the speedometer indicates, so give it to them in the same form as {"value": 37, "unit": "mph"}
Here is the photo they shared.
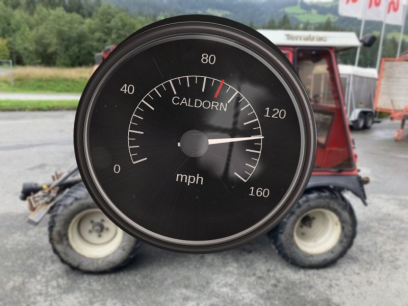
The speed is {"value": 130, "unit": "mph"}
